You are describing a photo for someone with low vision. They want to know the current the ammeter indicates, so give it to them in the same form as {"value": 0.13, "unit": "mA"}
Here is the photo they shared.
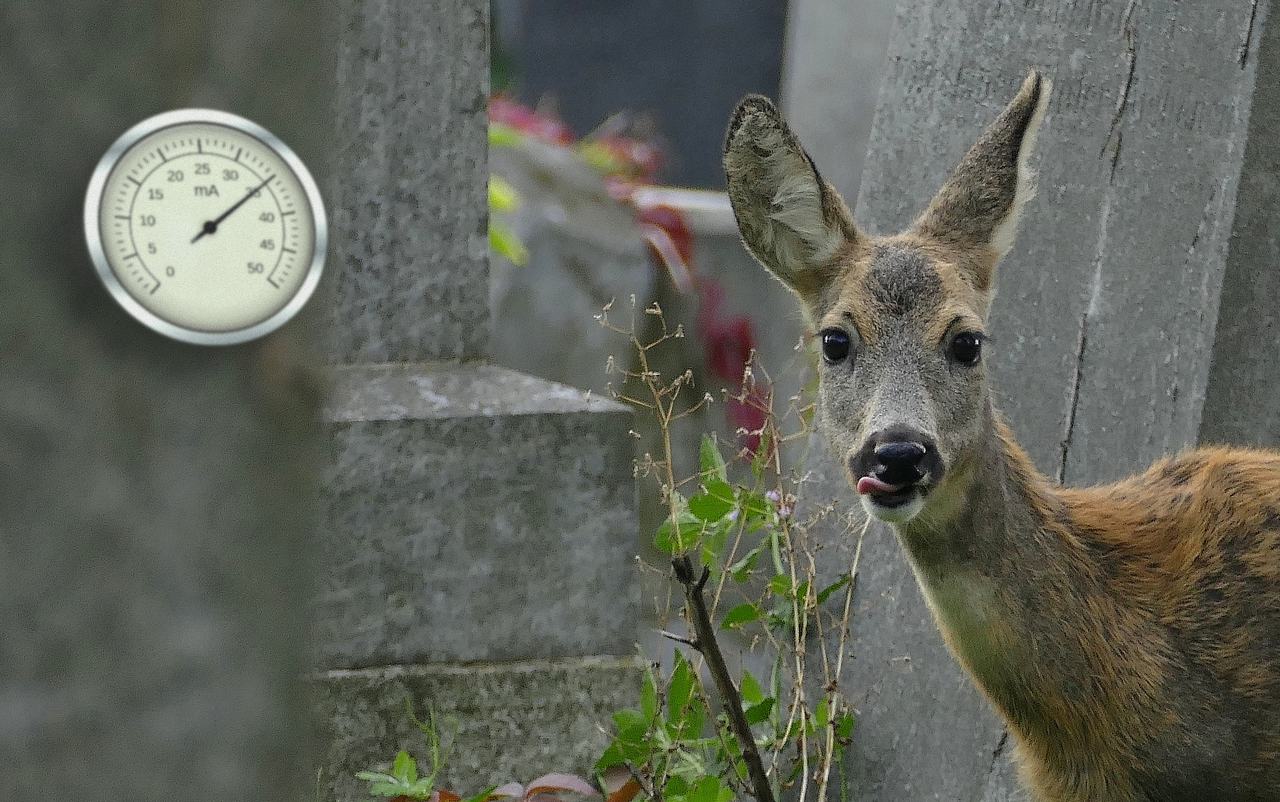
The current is {"value": 35, "unit": "mA"}
